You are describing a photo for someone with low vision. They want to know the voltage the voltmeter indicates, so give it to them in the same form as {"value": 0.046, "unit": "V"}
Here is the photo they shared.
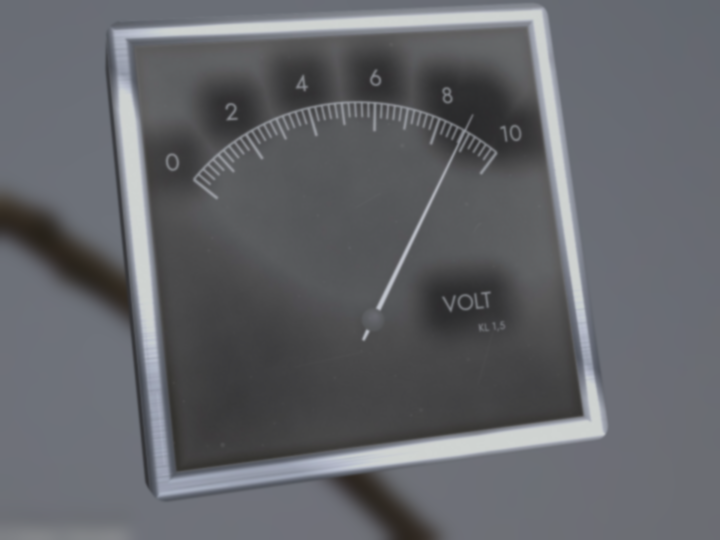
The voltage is {"value": 8.8, "unit": "V"}
